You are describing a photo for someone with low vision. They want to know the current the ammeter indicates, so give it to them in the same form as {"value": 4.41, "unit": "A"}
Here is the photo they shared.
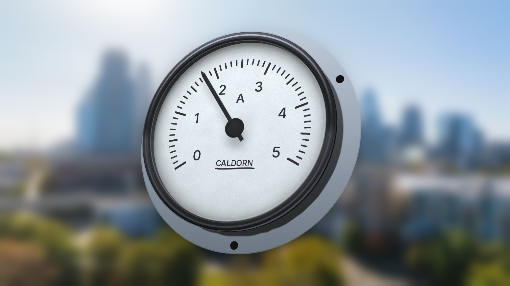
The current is {"value": 1.8, "unit": "A"}
